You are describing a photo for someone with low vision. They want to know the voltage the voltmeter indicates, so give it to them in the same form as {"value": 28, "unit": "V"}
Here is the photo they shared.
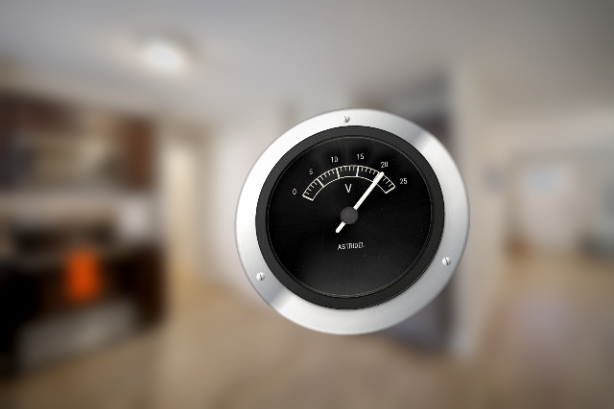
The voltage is {"value": 21, "unit": "V"}
